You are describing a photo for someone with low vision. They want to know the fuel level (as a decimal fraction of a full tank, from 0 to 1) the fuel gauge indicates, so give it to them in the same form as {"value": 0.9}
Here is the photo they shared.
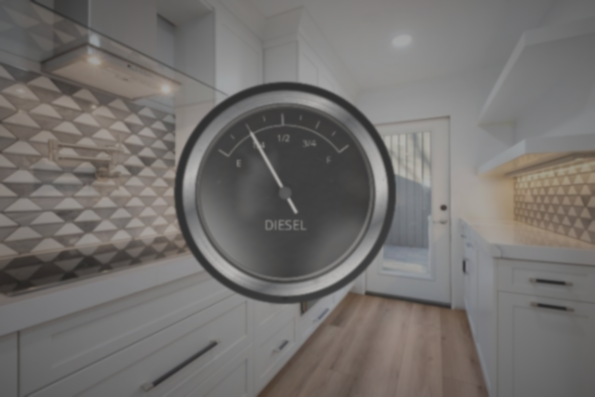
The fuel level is {"value": 0.25}
